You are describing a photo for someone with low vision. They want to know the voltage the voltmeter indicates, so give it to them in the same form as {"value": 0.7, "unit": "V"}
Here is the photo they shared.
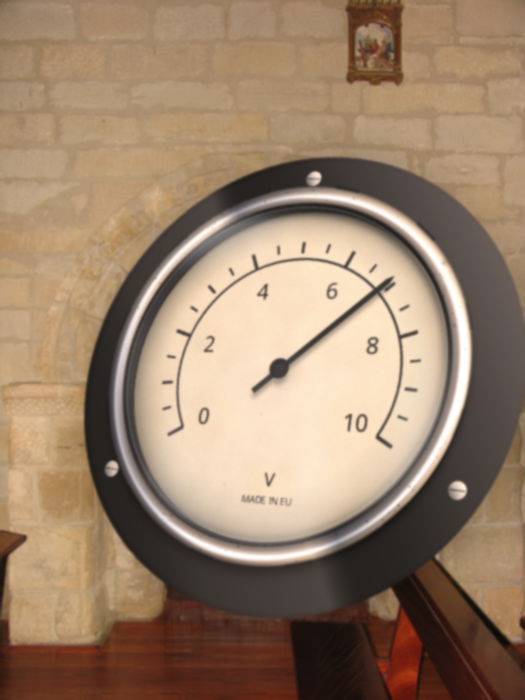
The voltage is {"value": 7, "unit": "V"}
